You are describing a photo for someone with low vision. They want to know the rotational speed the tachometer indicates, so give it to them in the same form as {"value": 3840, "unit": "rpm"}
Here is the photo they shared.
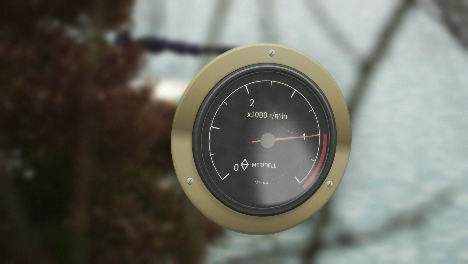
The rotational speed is {"value": 4000, "unit": "rpm"}
